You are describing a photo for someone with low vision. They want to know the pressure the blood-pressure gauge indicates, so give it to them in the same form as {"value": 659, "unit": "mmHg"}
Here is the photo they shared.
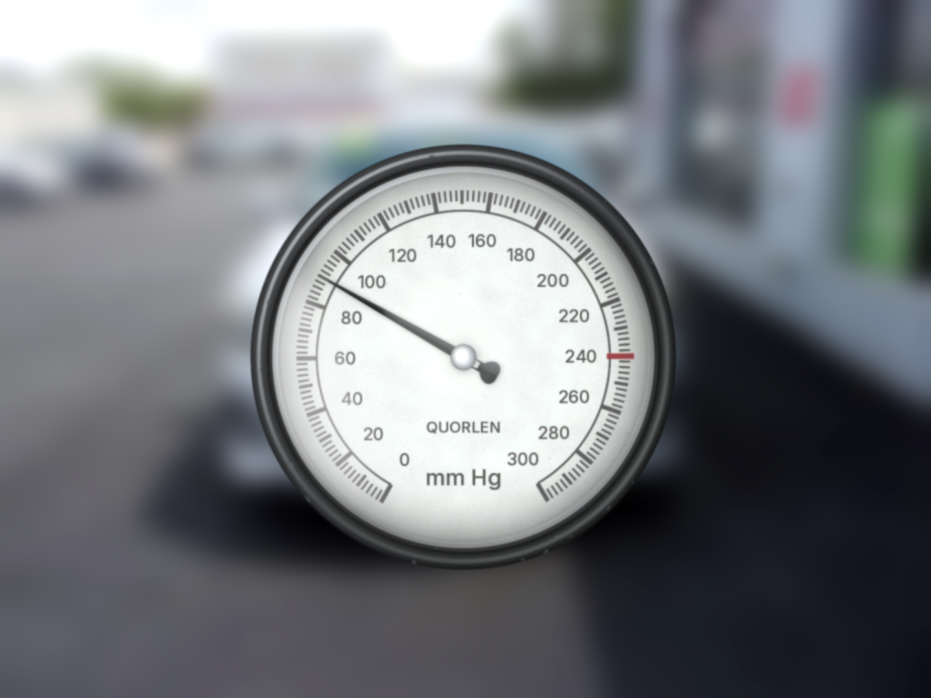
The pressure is {"value": 90, "unit": "mmHg"}
